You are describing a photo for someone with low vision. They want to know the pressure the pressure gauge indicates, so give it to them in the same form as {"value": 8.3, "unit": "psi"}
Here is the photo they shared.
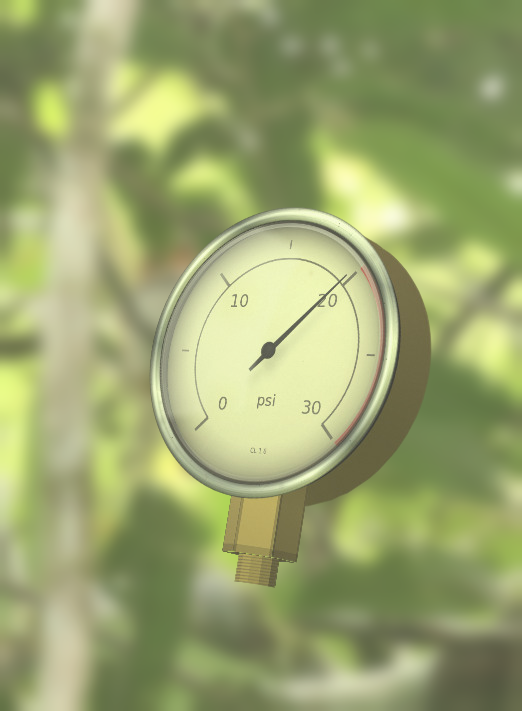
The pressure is {"value": 20, "unit": "psi"}
